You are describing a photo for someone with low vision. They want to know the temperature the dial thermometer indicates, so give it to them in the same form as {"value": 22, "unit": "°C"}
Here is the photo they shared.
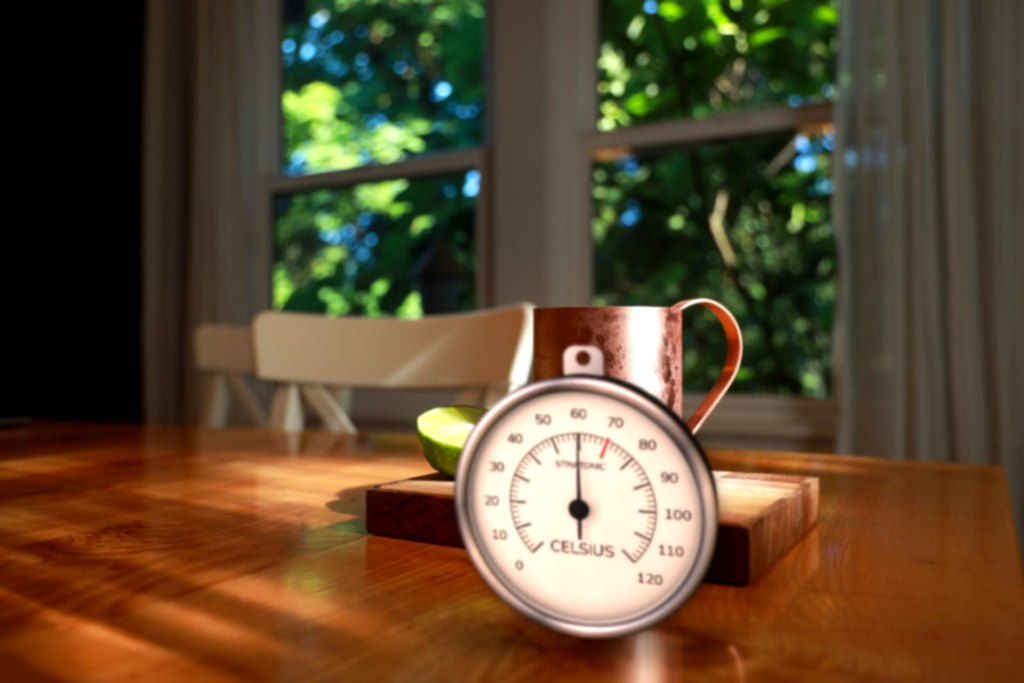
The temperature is {"value": 60, "unit": "°C"}
